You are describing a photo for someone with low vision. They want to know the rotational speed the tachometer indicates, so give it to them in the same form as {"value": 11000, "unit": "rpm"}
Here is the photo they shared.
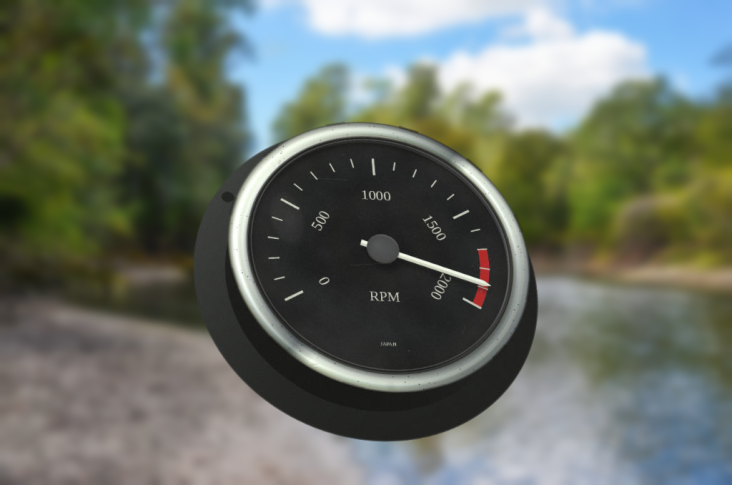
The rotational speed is {"value": 1900, "unit": "rpm"}
